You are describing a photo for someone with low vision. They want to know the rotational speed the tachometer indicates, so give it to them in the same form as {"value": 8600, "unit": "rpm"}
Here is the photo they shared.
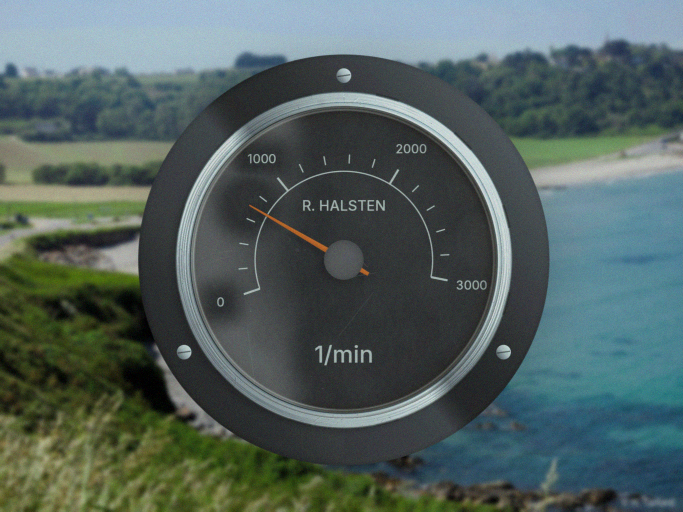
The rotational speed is {"value": 700, "unit": "rpm"}
